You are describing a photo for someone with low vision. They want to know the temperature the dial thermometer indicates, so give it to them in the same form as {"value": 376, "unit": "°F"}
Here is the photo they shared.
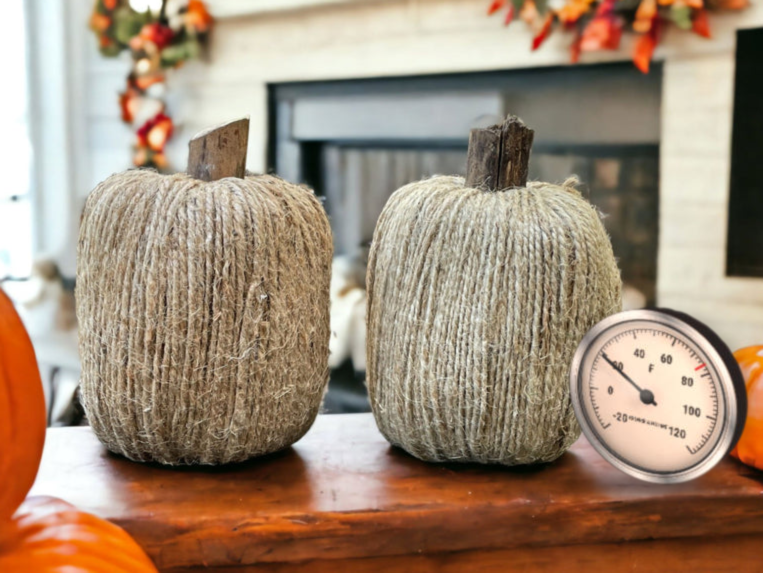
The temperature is {"value": 20, "unit": "°F"}
